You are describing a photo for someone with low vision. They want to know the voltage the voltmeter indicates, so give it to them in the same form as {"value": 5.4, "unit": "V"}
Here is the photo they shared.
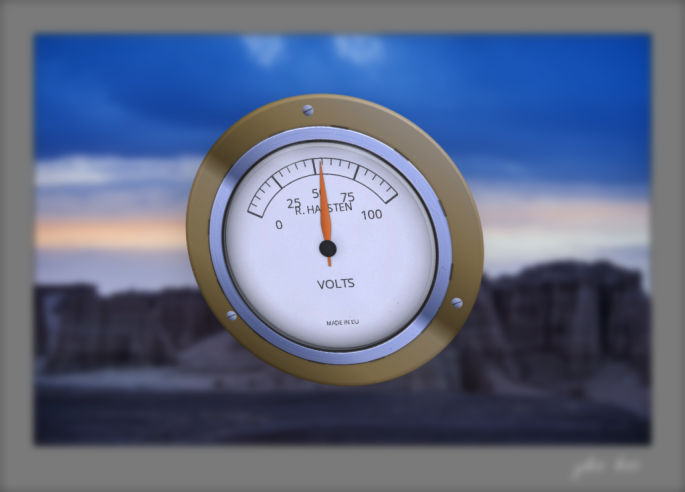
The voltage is {"value": 55, "unit": "V"}
